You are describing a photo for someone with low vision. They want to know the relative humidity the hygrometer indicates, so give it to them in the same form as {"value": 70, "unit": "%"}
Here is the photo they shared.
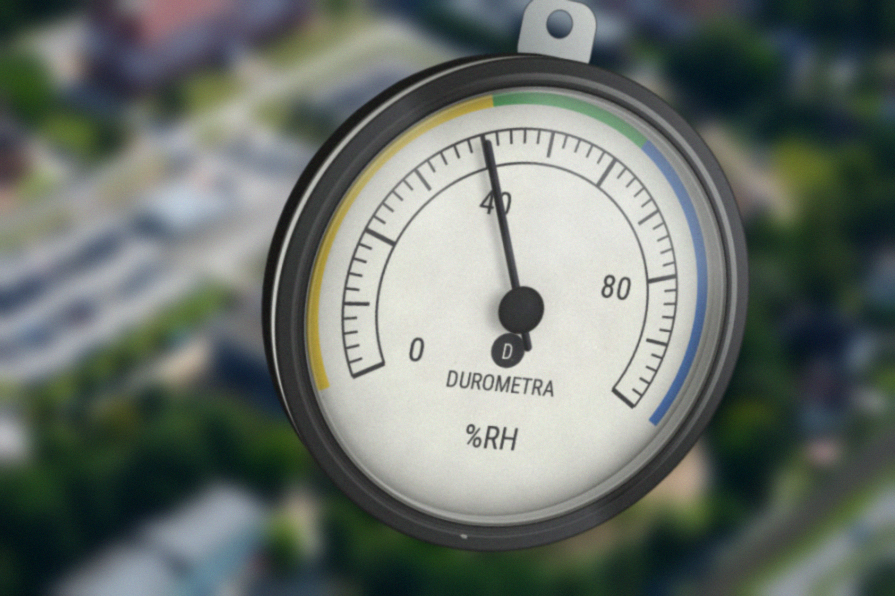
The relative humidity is {"value": 40, "unit": "%"}
